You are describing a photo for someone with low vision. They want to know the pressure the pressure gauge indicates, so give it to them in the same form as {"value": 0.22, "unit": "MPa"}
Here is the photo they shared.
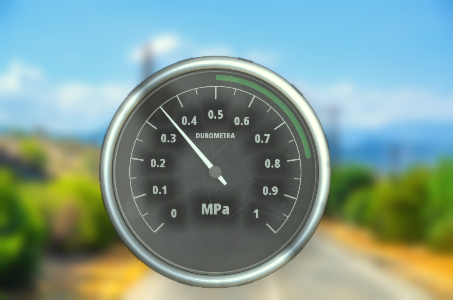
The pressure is {"value": 0.35, "unit": "MPa"}
